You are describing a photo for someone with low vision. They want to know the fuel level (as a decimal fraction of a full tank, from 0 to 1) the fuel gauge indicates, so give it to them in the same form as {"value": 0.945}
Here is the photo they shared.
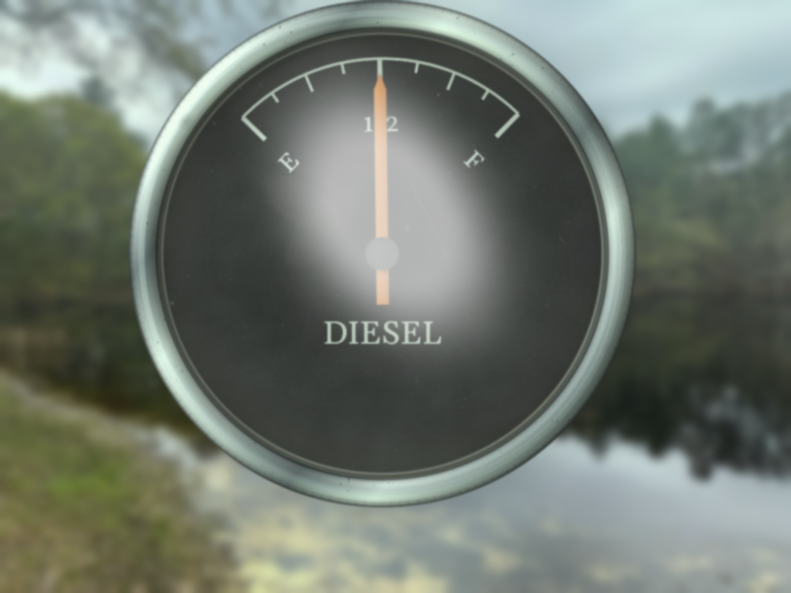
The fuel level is {"value": 0.5}
